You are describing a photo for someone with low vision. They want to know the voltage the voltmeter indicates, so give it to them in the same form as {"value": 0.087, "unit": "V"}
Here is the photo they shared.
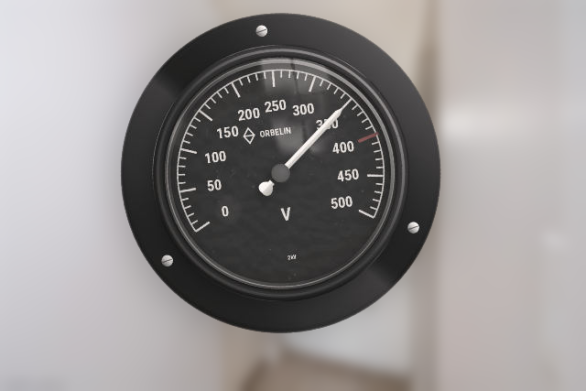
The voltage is {"value": 350, "unit": "V"}
